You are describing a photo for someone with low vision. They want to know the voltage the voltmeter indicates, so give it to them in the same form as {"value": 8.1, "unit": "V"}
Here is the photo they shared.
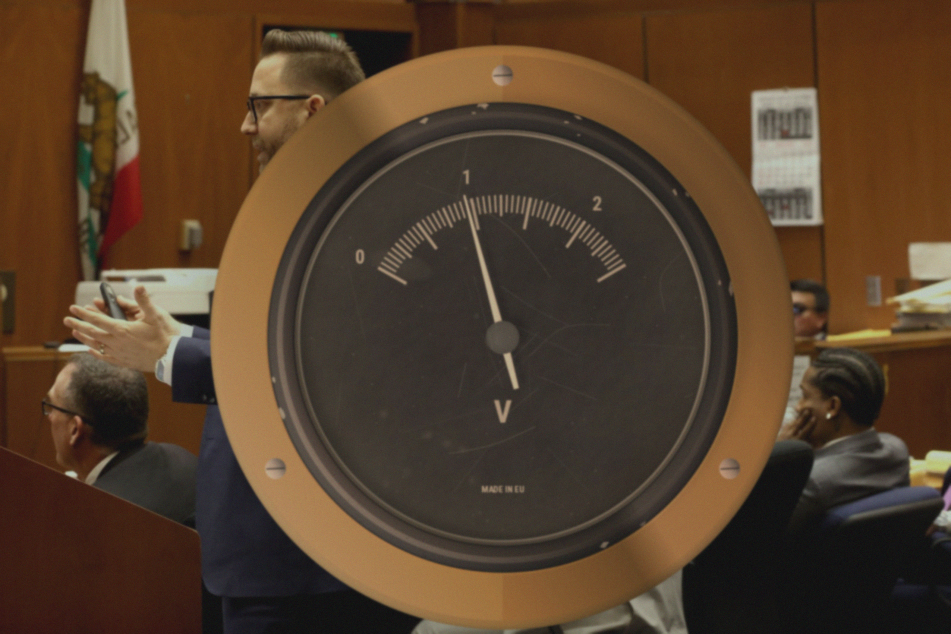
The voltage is {"value": 0.95, "unit": "V"}
